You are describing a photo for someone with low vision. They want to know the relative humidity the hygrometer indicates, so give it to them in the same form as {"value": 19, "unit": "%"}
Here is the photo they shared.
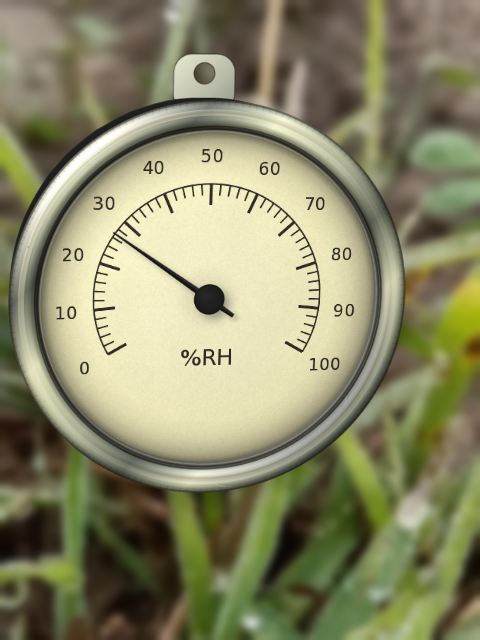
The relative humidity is {"value": 27, "unit": "%"}
